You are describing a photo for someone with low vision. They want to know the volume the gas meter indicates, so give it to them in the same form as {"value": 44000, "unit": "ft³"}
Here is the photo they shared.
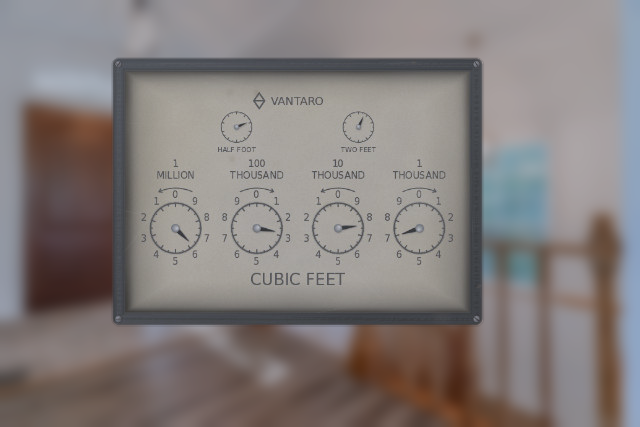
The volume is {"value": 627700, "unit": "ft³"}
